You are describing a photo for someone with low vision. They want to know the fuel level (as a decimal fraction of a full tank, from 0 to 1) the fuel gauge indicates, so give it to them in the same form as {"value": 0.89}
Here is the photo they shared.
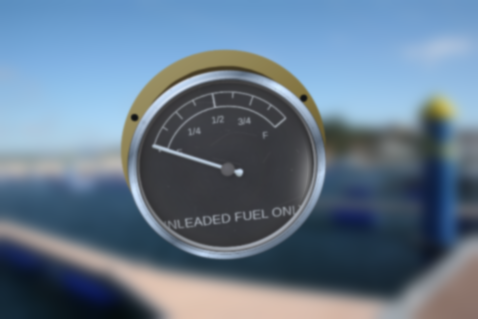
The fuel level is {"value": 0}
